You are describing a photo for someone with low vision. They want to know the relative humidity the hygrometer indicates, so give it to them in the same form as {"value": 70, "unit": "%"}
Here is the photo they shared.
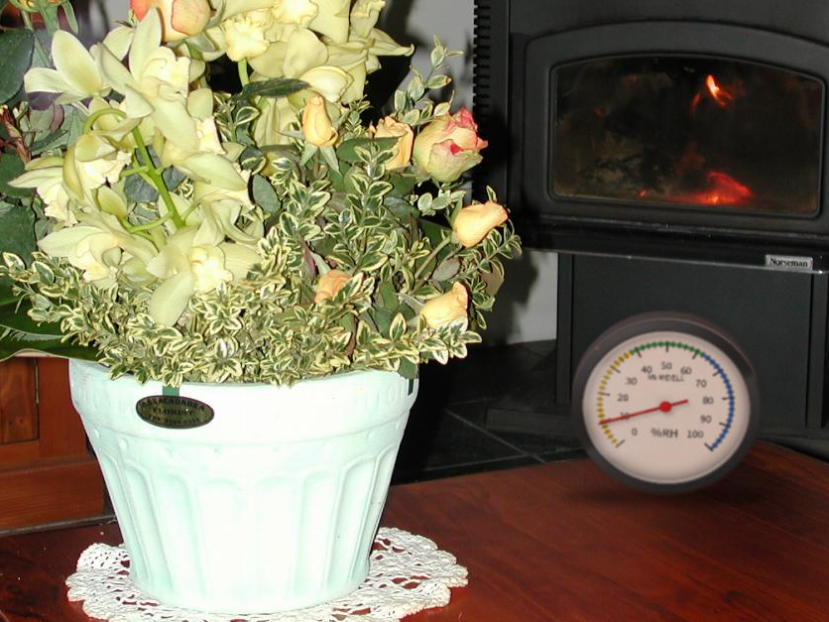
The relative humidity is {"value": 10, "unit": "%"}
